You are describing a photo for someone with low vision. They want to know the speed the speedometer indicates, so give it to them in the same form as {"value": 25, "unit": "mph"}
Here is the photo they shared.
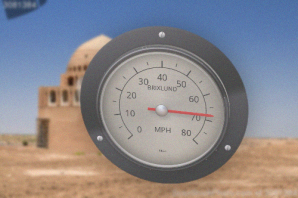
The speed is {"value": 67.5, "unit": "mph"}
